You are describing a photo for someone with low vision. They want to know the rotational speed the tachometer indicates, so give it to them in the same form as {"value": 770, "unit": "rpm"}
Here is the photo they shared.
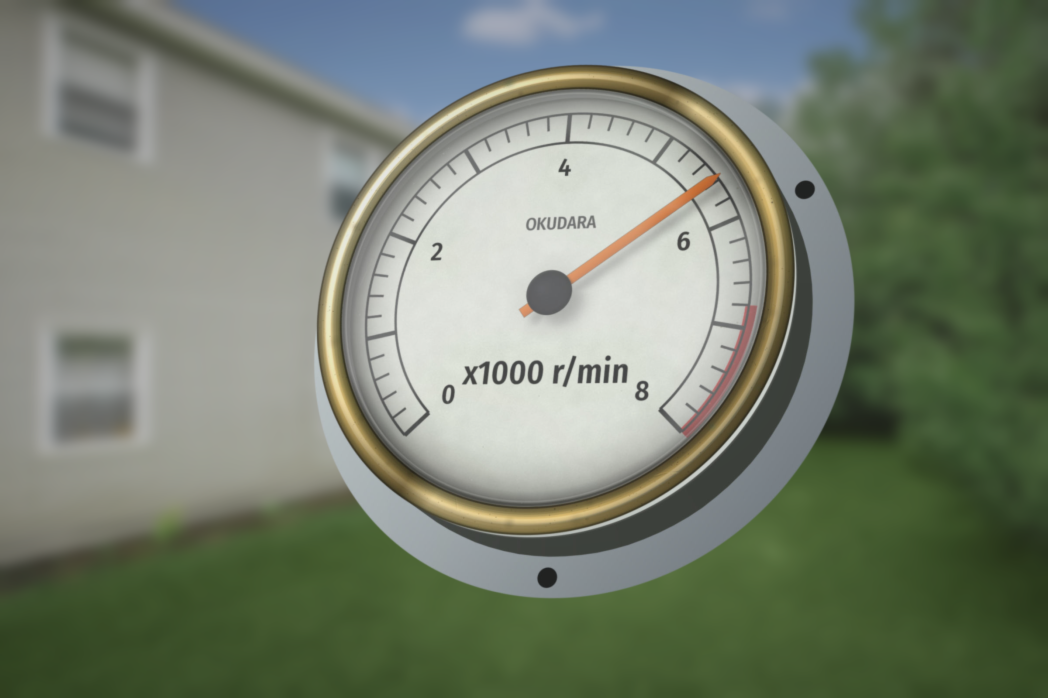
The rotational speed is {"value": 5600, "unit": "rpm"}
